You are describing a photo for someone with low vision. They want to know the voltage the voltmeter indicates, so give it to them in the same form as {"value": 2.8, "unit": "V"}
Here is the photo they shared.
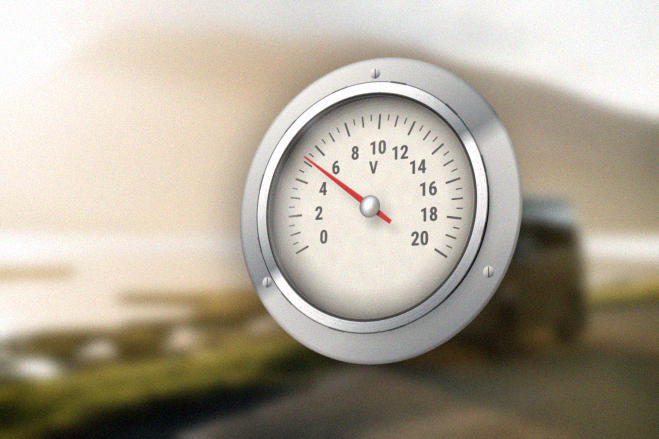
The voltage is {"value": 5.25, "unit": "V"}
